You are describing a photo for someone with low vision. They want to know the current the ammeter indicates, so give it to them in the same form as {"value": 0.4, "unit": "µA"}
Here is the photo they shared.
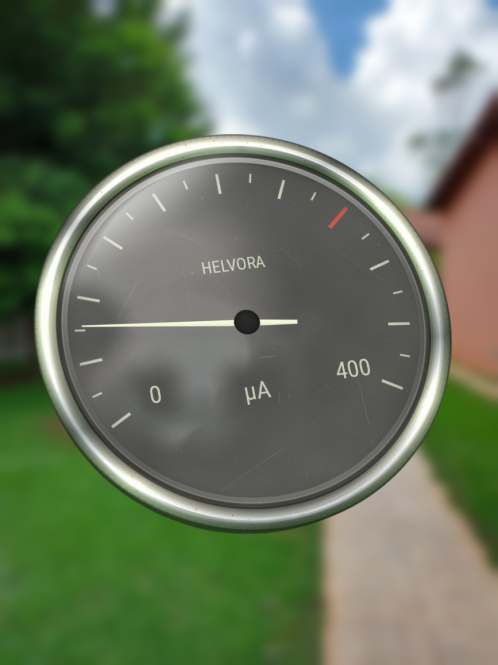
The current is {"value": 60, "unit": "µA"}
